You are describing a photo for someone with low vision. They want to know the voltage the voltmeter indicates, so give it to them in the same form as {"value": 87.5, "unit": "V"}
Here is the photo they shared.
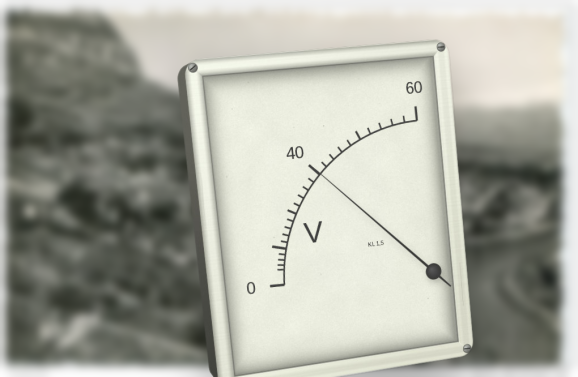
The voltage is {"value": 40, "unit": "V"}
